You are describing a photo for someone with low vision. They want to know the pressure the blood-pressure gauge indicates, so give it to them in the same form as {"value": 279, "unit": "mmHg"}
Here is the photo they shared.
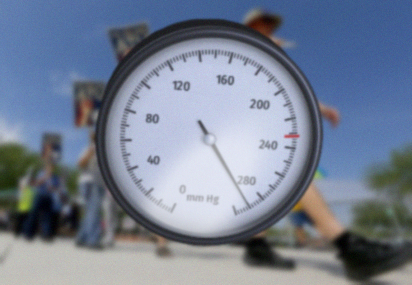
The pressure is {"value": 290, "unit": "mmHg"}
